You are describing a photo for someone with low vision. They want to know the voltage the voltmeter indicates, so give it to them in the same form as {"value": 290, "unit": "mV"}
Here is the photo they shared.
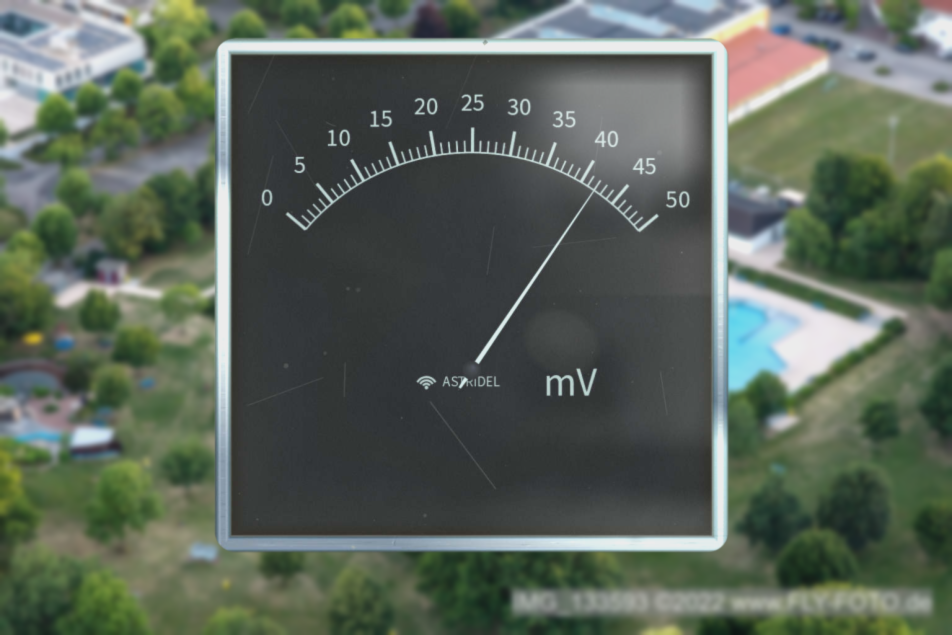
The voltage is {"value": 42, "unit": "mV"}
